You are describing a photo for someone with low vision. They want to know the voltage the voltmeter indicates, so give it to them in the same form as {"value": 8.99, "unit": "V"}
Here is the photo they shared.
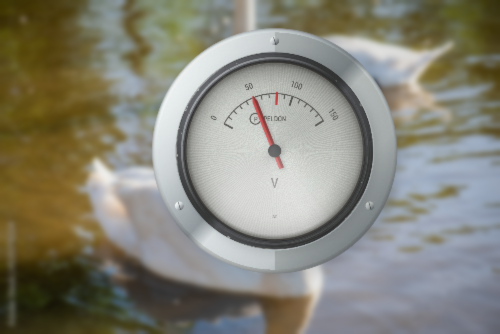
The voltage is {"value": 50, "unit": "V"}
